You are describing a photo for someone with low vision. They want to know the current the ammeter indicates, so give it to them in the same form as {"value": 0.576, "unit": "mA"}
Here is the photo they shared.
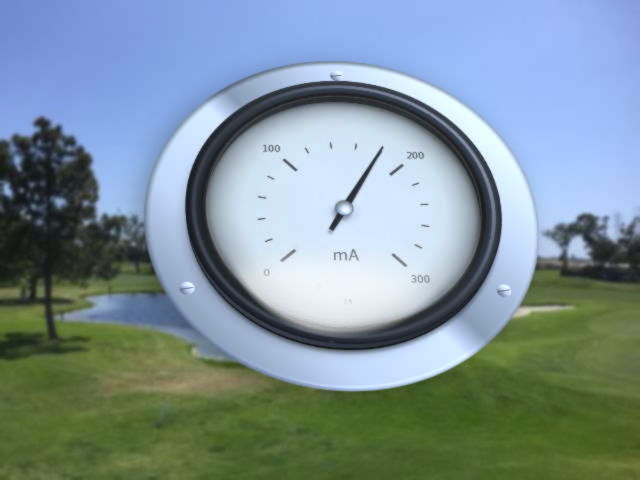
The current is {"value": 180, "unit": "mA"}
